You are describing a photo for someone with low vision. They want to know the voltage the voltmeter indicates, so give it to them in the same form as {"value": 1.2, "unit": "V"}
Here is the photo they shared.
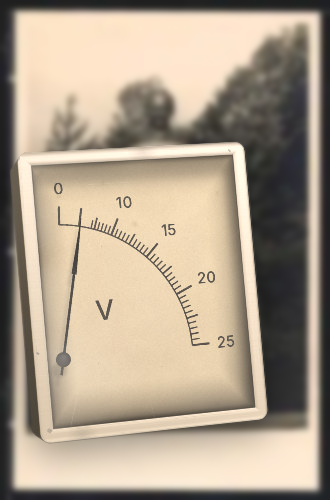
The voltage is {"value": 5, "unit": "V"}
